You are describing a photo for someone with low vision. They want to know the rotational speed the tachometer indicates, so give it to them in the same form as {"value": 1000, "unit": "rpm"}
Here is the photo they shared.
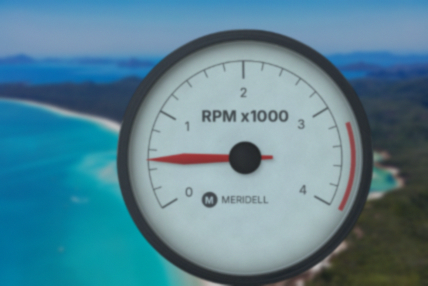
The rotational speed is {"value": 500, "unit": "rpm"}
